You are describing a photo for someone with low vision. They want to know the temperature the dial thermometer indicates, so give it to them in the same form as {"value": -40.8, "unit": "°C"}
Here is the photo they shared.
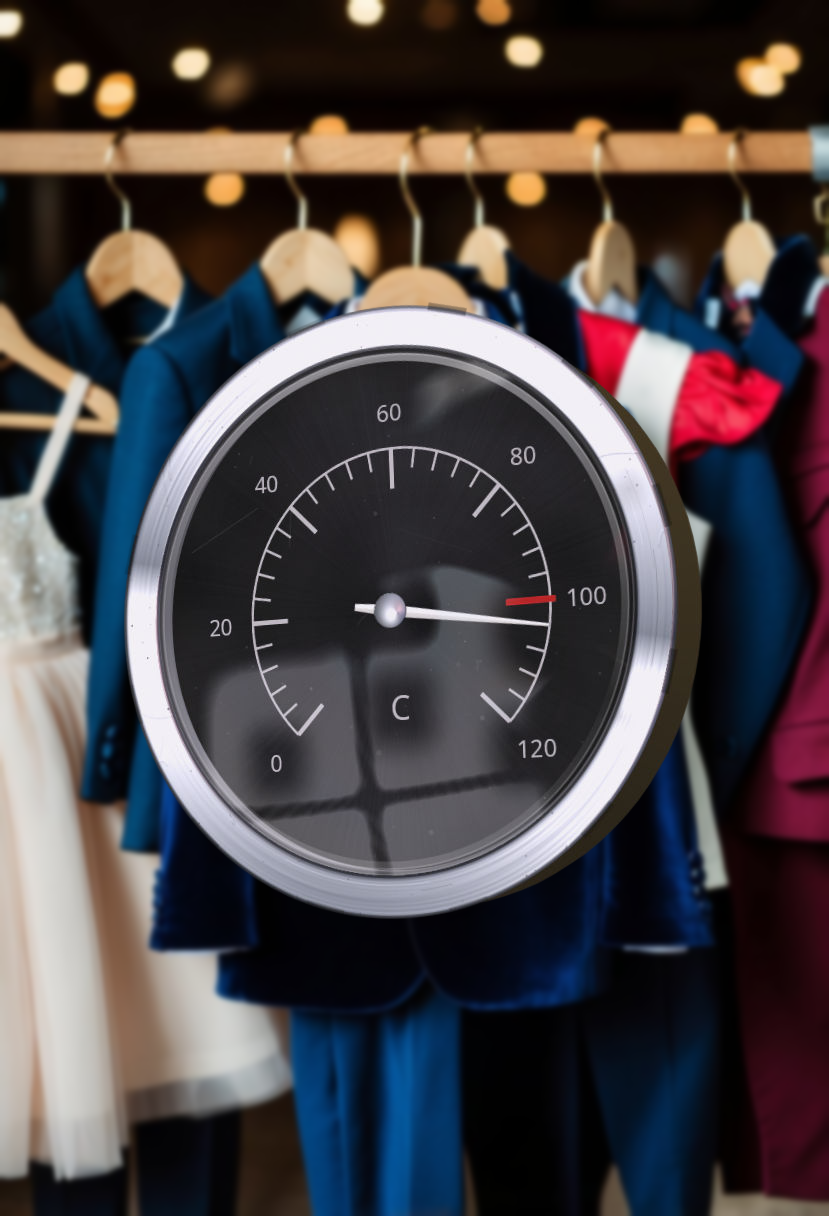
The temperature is {"value": 104, "unit": "°C"}
